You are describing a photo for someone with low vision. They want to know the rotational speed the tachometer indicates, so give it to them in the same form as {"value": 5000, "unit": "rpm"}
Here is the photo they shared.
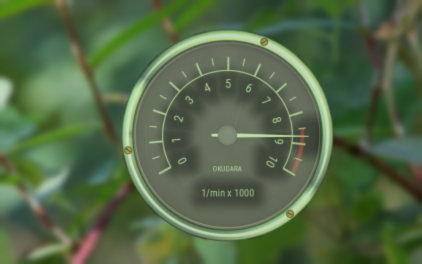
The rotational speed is {"value": 8750, "unit": "rpm"}
